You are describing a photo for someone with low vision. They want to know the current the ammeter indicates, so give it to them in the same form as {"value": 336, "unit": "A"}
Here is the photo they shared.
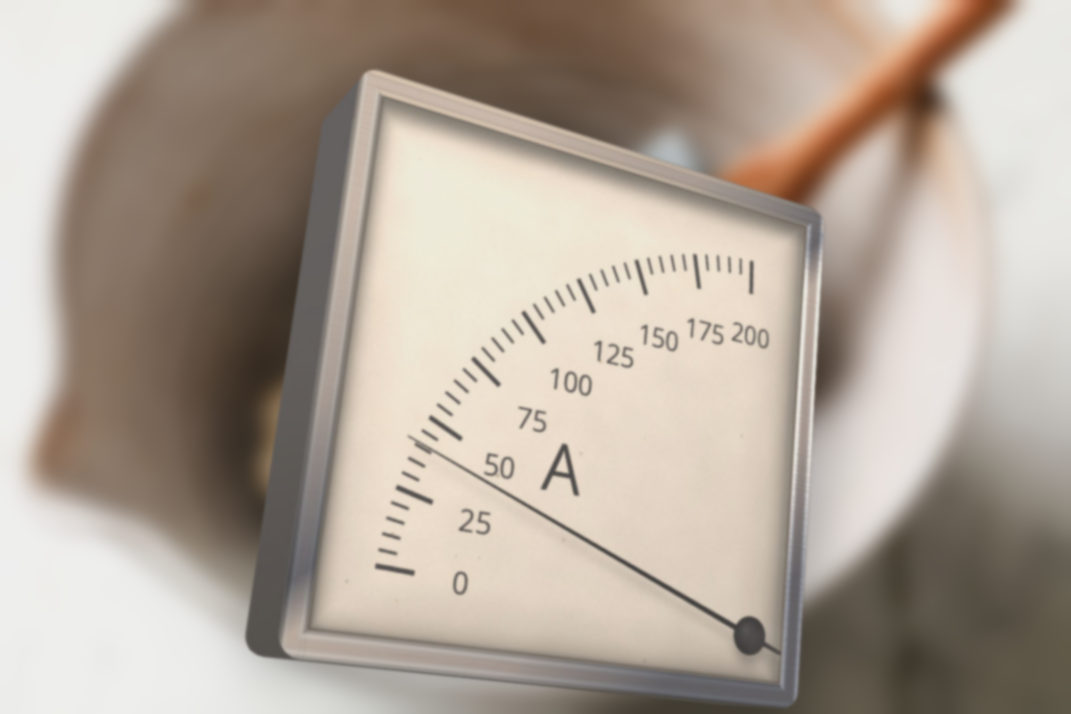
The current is {"value": 40, "unit": "A"}
